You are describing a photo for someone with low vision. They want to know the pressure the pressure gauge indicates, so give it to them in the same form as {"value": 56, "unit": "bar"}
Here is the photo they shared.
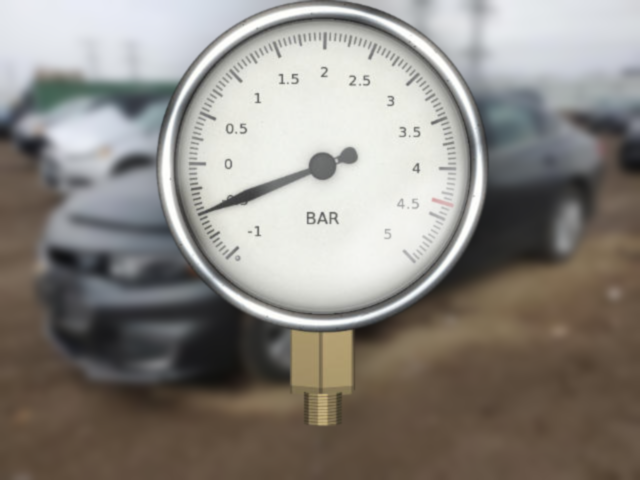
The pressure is {"value": -0.5, "unit": "bar"}
